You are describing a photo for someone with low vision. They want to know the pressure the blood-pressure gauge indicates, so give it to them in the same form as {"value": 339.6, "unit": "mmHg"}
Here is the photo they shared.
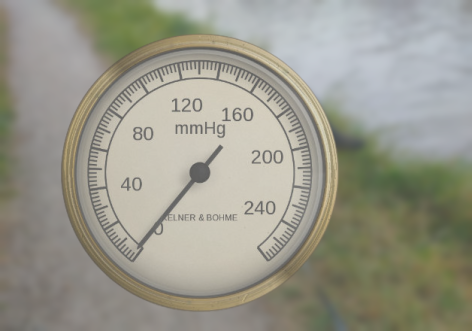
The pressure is {"value": 2, "unit": "mmHg"}
